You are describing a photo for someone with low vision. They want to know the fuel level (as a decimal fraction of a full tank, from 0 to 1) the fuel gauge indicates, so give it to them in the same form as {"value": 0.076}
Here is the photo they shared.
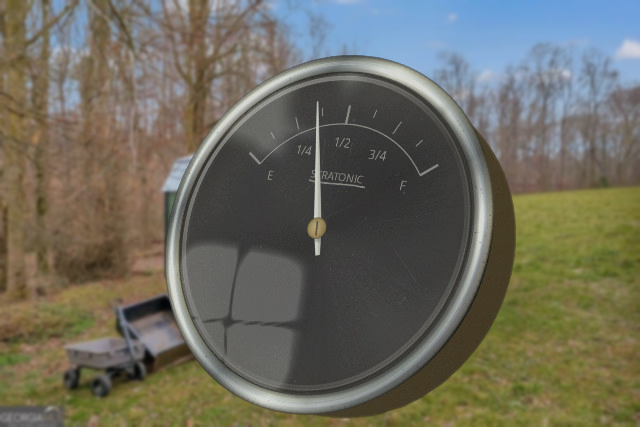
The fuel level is {"value": 0.375}
